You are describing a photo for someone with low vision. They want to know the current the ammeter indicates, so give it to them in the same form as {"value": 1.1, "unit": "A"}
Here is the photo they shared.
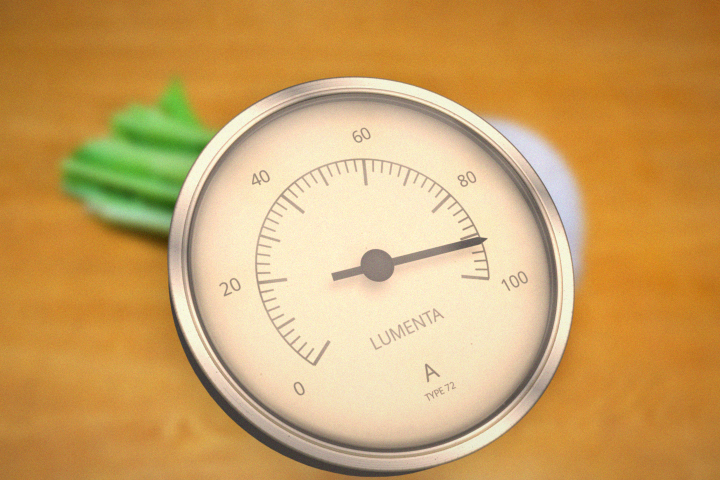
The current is {"value": 92, "unit": "A"}
